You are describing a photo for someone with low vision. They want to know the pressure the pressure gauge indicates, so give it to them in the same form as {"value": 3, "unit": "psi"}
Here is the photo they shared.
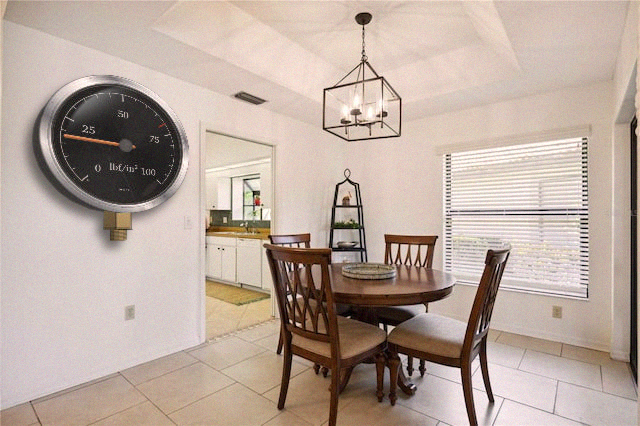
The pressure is {"value": 17.5, "unit": "psi"}
